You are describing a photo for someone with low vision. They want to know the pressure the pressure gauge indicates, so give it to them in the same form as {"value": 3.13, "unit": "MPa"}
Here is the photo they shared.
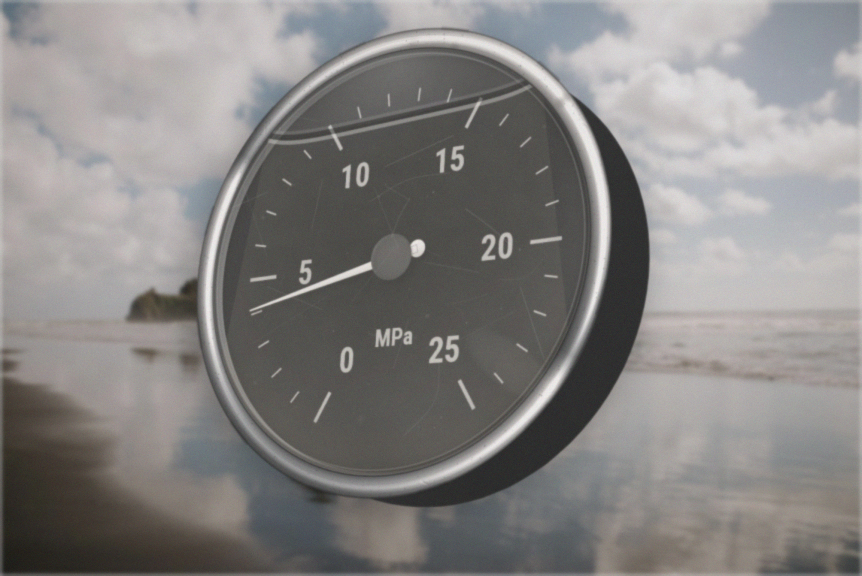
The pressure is {"value": 4, "unit": "MPa"}
